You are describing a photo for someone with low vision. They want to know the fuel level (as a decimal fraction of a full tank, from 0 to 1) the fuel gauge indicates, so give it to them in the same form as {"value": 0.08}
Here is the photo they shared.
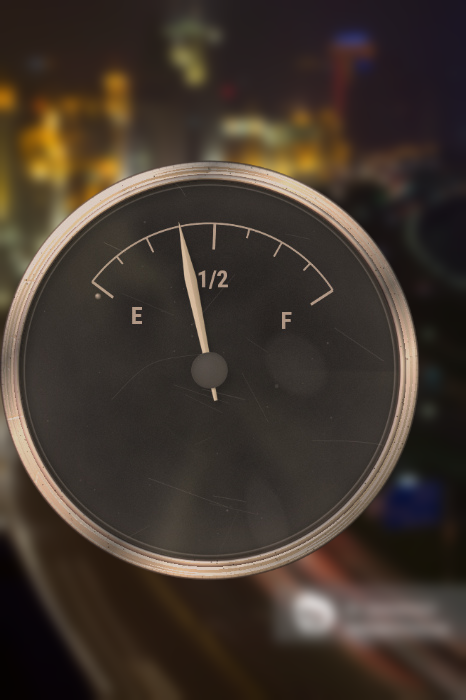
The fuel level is {"value": 0.375}
